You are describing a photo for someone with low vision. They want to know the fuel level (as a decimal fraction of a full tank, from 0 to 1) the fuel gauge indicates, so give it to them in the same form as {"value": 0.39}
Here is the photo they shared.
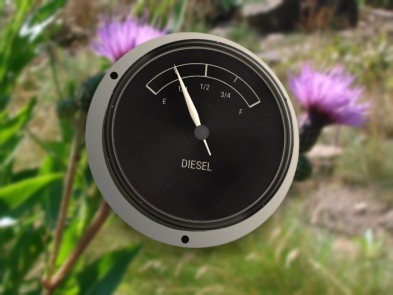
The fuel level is {"value": 0.25}
